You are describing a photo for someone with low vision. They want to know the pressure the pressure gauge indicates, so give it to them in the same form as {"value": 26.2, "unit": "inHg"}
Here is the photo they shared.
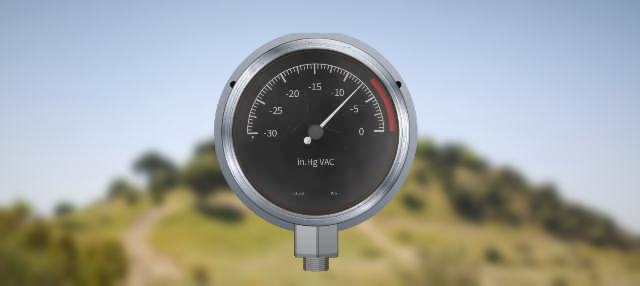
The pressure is {"value": -7.5, "unit": "inHg"}
